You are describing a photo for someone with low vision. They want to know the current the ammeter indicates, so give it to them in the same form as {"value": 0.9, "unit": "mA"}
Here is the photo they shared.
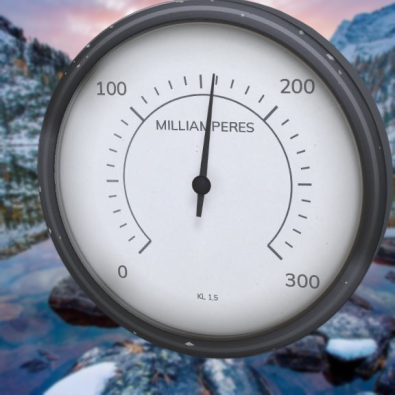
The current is {"value": 160, "unit": "mA"}
